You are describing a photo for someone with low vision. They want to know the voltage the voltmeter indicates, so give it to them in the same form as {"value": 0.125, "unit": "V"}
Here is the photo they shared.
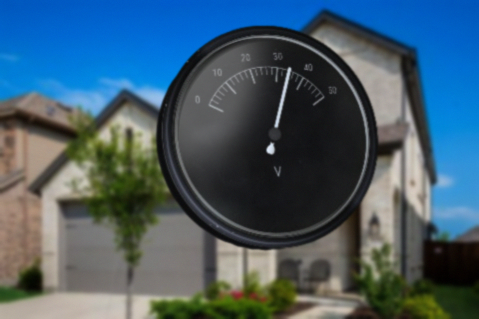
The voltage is {"value": 34, "unit": "V"}
